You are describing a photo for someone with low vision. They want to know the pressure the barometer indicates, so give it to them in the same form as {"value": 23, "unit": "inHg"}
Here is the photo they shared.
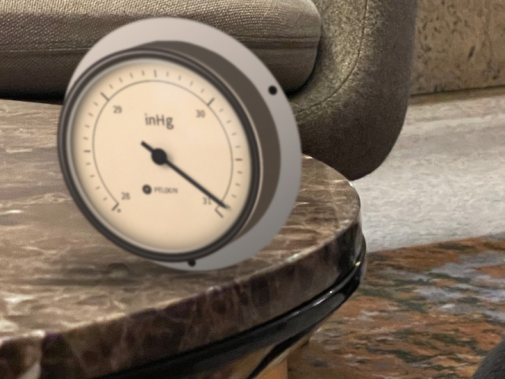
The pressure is {"value": 30.9, "unit": "inHg"}
